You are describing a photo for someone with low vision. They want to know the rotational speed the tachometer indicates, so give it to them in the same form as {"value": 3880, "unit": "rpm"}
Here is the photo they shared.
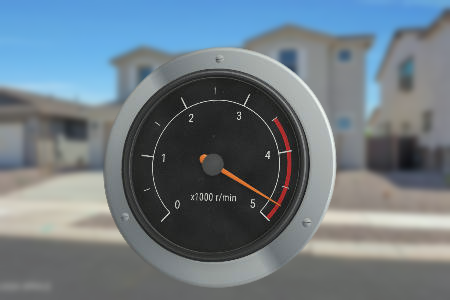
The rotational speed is {"value": 4750, "unit": "rpm"}
